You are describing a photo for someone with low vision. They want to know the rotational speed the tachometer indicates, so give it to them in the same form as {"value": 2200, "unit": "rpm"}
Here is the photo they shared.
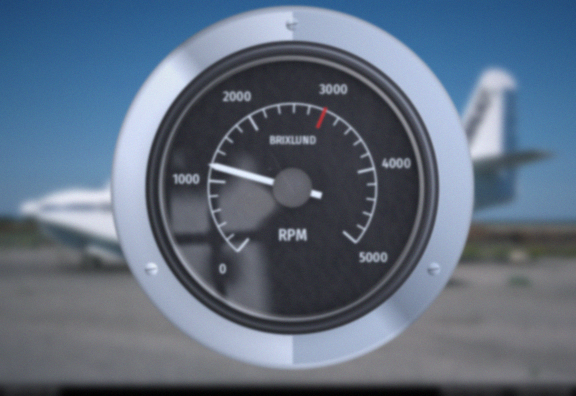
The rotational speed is {"value": 1200, "unit": "rpm"}
